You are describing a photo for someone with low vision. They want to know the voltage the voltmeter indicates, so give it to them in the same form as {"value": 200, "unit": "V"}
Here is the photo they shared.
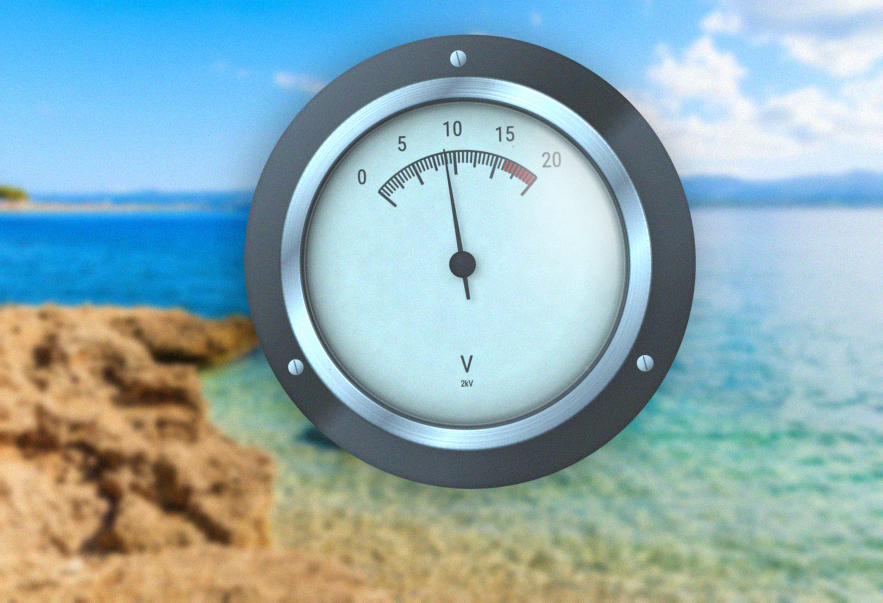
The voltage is {"value": 9, "unit": "V"}
